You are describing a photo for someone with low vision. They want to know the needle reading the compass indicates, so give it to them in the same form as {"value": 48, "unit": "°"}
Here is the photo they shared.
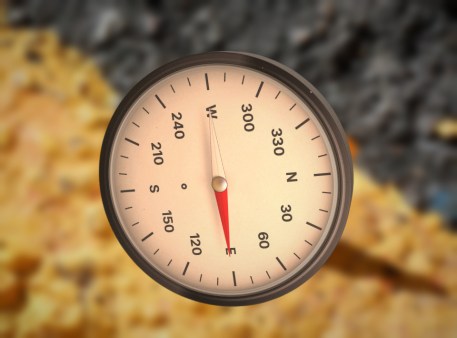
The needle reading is {"value": 90, "unit": "°"}
